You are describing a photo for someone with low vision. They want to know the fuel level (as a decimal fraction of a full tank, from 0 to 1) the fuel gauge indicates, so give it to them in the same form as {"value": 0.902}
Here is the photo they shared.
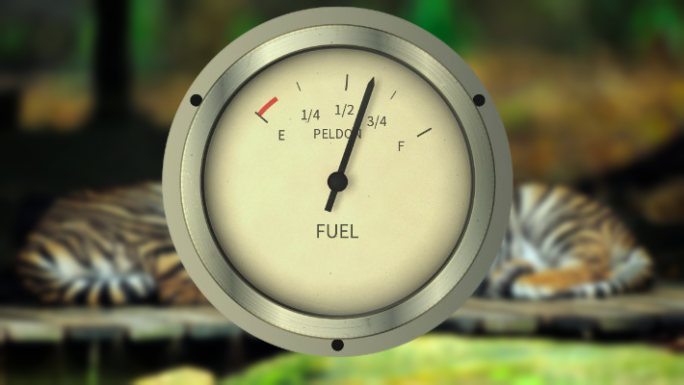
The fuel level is {"value": 0.625}
